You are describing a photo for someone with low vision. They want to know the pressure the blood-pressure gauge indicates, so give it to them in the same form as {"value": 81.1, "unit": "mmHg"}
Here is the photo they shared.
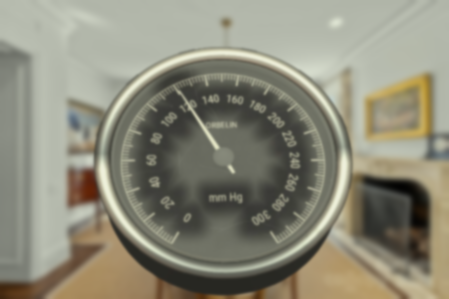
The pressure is {"value": 120, "unit": "mmHg"}
